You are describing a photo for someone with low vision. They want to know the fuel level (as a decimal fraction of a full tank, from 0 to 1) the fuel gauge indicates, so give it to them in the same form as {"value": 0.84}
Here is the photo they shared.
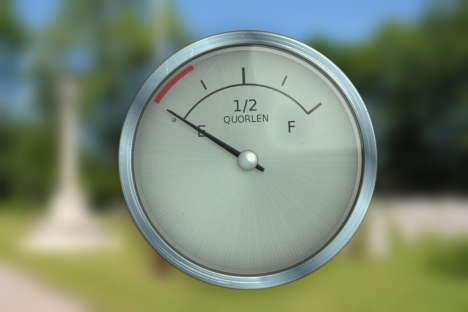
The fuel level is {"value": 0}
